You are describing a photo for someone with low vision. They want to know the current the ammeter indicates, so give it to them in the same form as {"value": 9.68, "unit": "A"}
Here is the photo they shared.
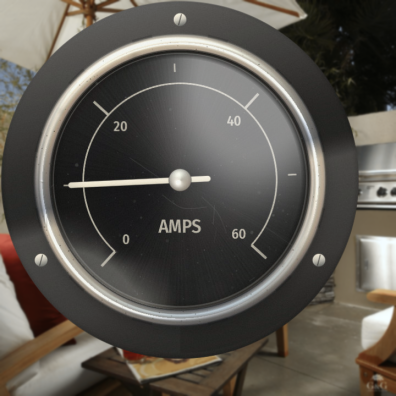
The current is {"value": 10, "unit": "A"}
